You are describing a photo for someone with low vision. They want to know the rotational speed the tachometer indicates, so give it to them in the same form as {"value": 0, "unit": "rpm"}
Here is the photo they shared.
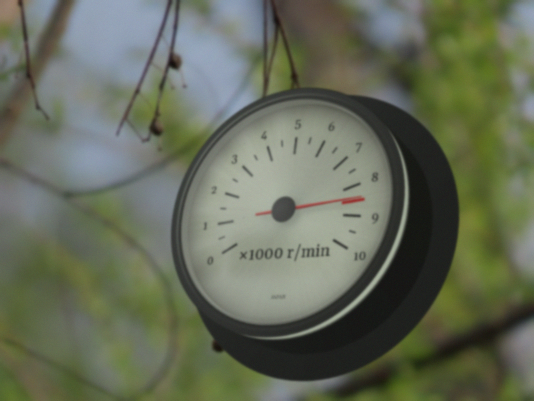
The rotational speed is {"value": 8500, "unit": "rpm"}
